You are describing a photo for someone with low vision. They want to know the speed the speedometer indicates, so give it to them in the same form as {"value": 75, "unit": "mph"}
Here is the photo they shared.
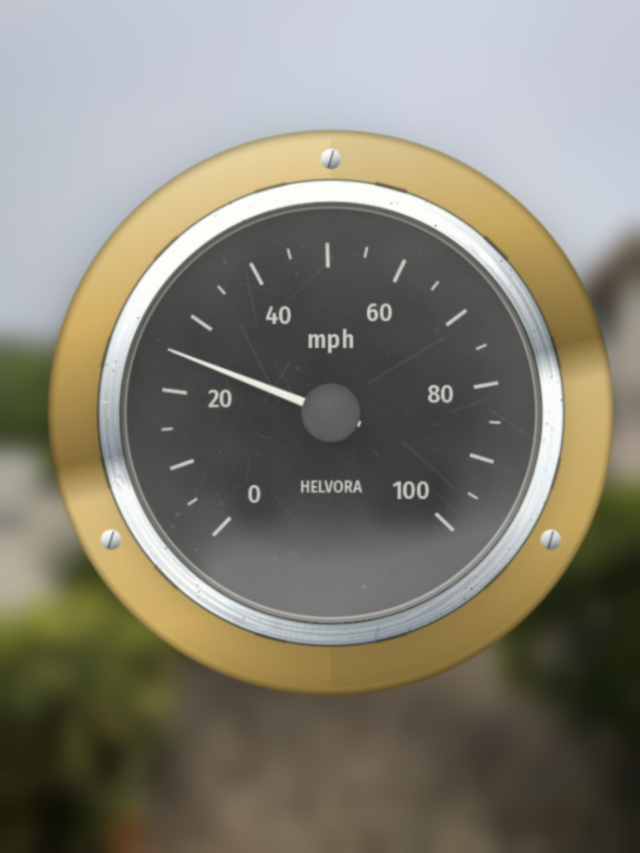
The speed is {"value": 25, "unit": "mph"}
